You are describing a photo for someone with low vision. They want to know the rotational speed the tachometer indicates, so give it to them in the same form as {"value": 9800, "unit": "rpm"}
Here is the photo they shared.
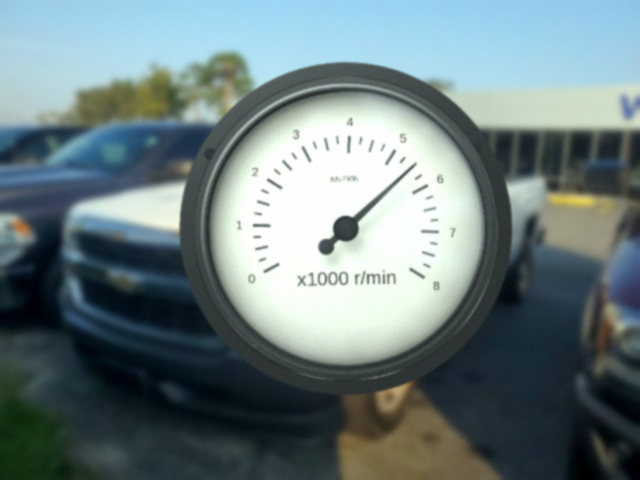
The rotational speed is {"value": 5500, "unit": "rpm"}
